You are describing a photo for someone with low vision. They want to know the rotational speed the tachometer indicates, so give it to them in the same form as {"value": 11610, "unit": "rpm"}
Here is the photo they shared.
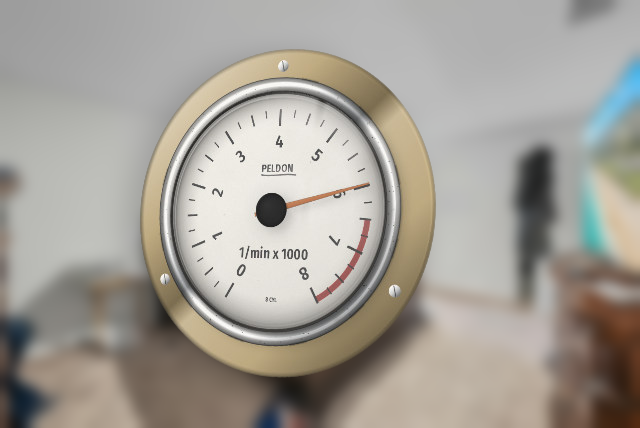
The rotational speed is {"value": 6000, "unit": "rpm"}
